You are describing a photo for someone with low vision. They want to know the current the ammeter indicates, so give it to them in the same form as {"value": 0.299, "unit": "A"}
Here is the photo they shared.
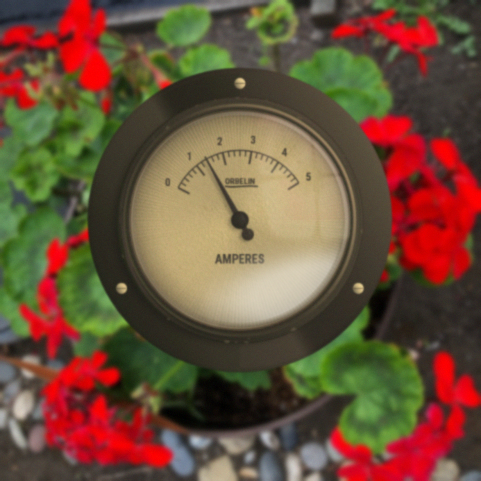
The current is {"value": 1.4, "unit": "A"}
